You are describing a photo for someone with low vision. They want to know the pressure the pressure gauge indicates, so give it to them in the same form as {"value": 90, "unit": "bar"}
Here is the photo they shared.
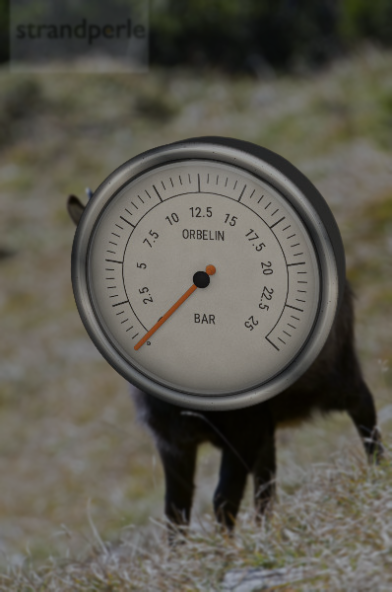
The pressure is {"value": 0, "unit": "bar"}
